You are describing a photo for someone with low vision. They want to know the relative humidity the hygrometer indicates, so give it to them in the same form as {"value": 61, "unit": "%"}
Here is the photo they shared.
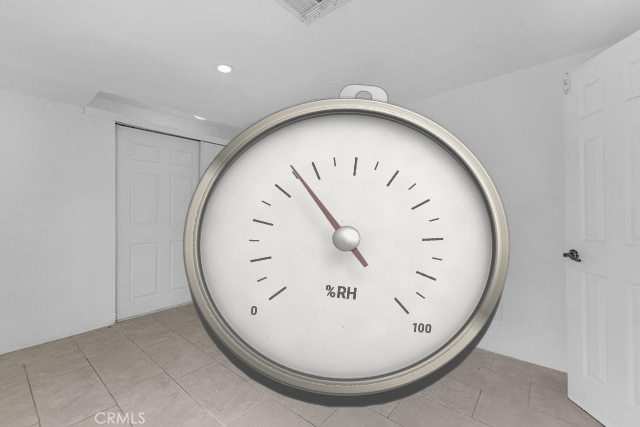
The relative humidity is {"value": 35, "unit": "%"}
